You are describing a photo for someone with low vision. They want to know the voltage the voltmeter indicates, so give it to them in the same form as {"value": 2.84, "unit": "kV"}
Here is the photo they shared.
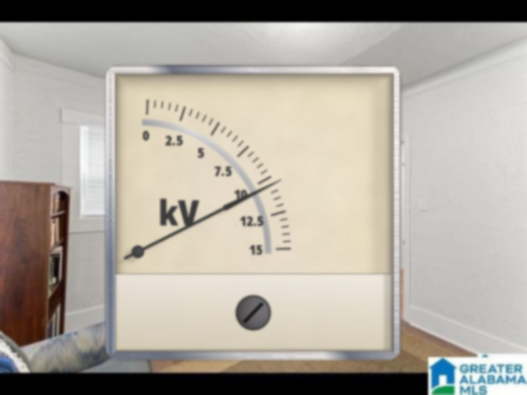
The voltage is {"value": 10.5, "unit": "kV"}
